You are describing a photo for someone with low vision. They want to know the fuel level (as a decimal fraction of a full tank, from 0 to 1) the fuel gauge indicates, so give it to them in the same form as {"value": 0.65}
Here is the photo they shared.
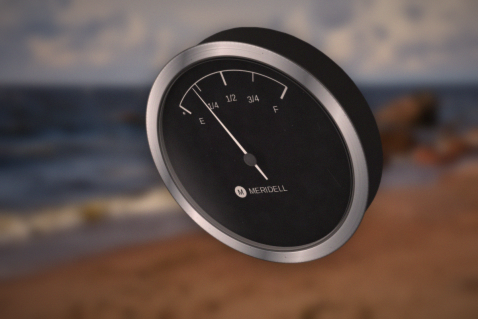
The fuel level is {"value": 0.25}
